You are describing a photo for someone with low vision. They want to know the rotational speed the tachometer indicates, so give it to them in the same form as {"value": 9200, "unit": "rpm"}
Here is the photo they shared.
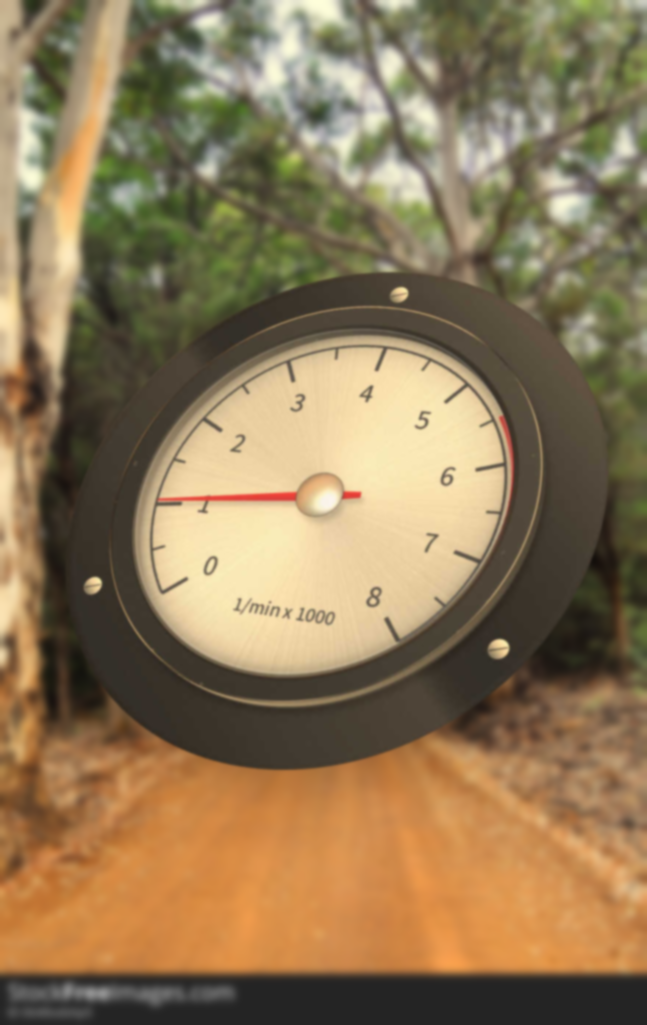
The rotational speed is {"value": 1000, "unit": "rpm"}
